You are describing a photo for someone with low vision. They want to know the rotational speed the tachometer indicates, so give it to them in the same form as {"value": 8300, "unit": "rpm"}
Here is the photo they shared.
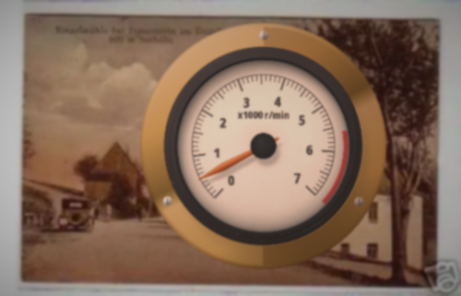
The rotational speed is {"value": 500, "unit": "rpm"}
